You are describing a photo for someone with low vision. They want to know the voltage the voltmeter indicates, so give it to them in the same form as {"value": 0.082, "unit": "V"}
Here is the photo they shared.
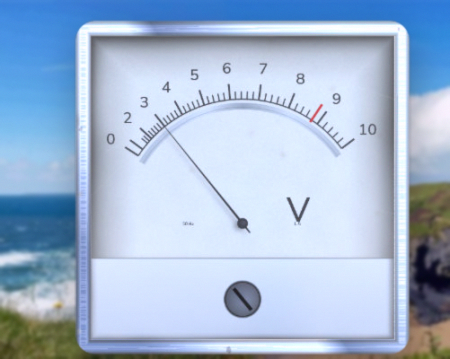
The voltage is {"value": 3, "unit": "V"}
